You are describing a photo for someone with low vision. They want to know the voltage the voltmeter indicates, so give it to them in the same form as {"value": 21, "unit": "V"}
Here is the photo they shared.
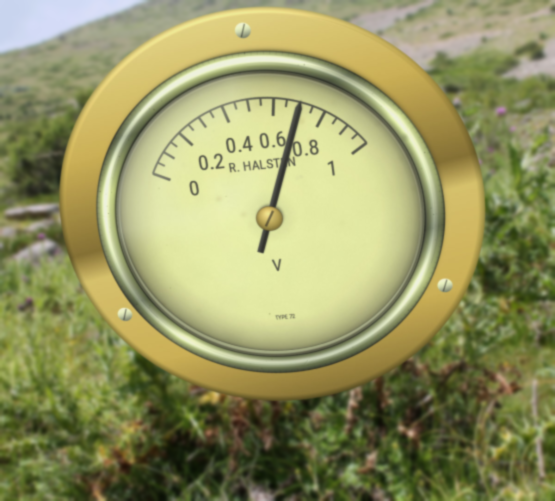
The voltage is {"value": 0.7, "unit": "V"}
